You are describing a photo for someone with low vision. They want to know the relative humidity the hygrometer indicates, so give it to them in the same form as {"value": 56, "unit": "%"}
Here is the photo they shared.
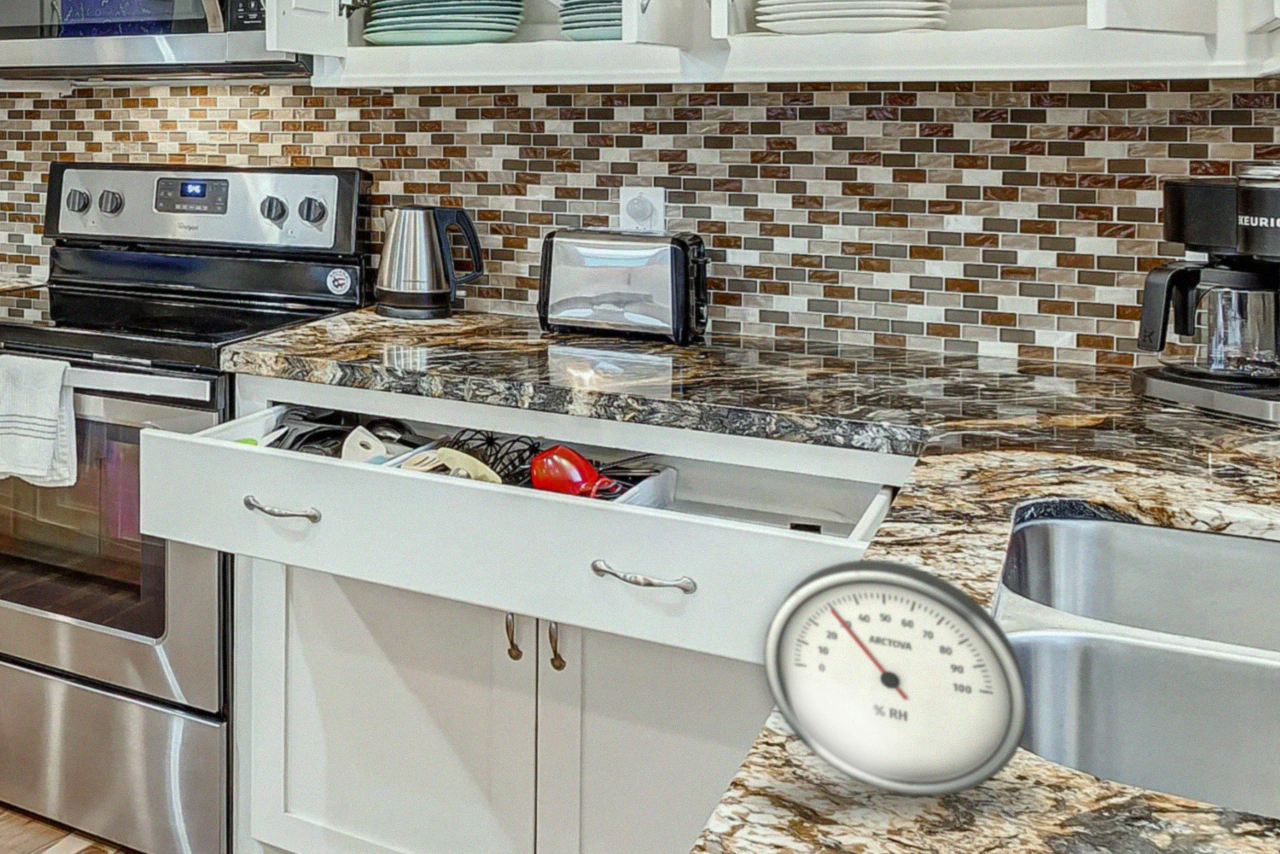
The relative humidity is {"value": 30, "unit": "%"}
